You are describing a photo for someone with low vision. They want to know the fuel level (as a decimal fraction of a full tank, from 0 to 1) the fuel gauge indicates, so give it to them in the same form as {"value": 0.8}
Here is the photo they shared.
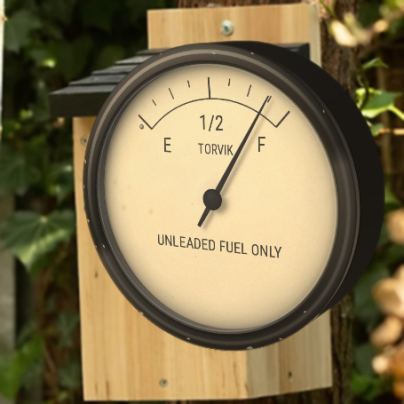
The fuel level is {"value": 0.875}
